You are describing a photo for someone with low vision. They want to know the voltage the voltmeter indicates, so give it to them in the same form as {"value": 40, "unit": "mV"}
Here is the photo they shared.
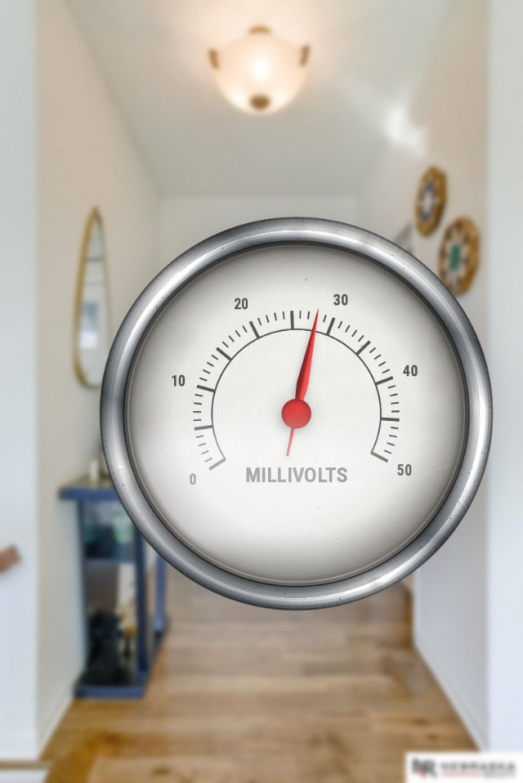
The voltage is {"value": 28, "unit": "mV"}
